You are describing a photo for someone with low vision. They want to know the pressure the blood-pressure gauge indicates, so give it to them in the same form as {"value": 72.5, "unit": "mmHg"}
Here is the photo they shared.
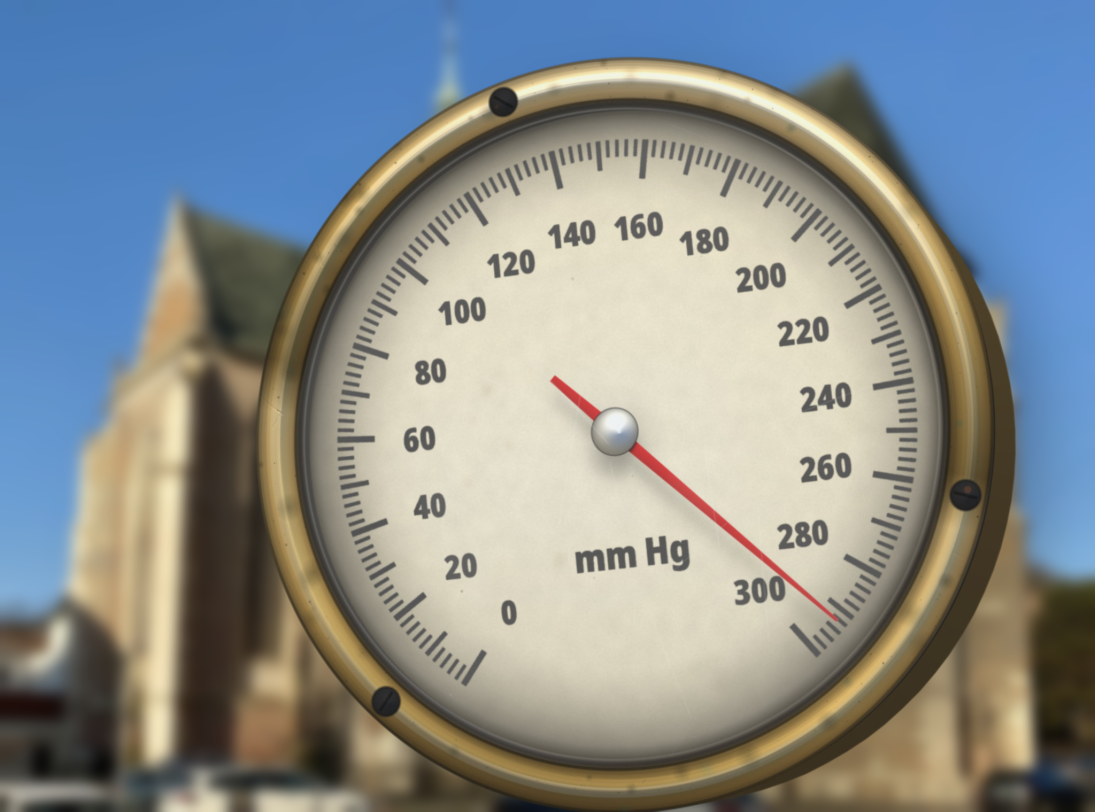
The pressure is {"value": 292, "unit": "mmHg"}
